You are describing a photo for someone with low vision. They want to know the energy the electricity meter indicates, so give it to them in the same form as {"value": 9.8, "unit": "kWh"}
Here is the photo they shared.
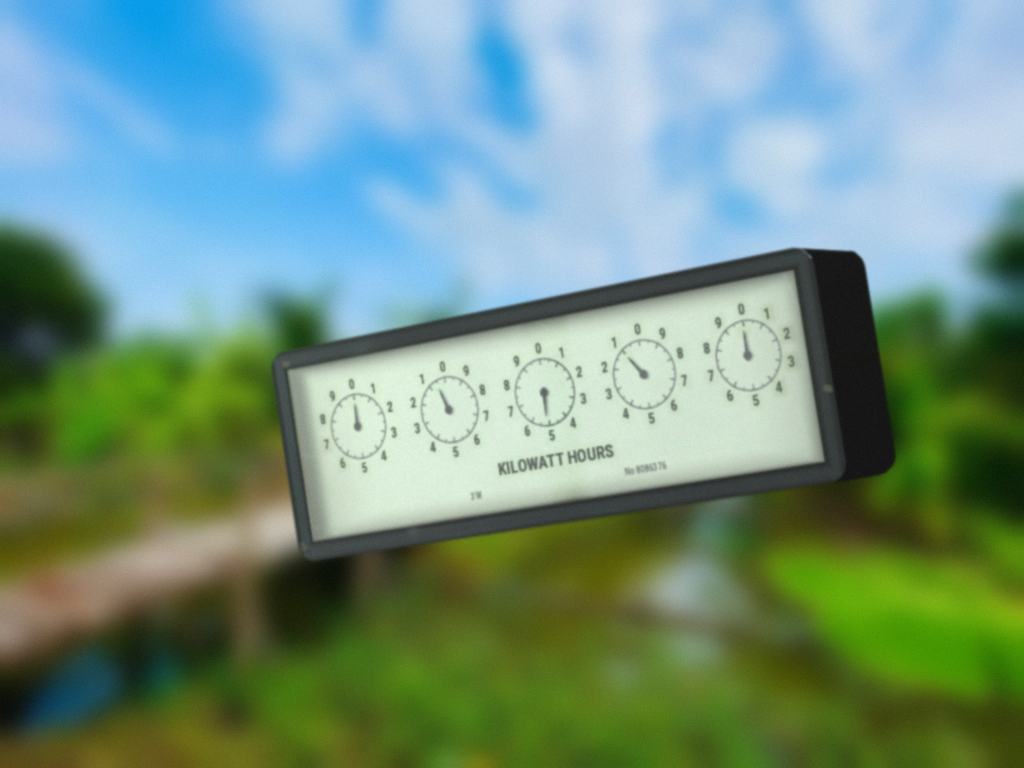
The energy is {"value": 510, "unit": "kWh"}
